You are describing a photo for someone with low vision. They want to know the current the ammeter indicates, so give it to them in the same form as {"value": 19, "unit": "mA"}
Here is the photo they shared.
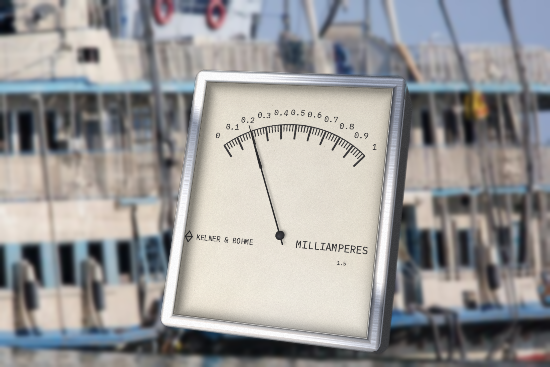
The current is {"value": 0.2, "unit": "mA"}
